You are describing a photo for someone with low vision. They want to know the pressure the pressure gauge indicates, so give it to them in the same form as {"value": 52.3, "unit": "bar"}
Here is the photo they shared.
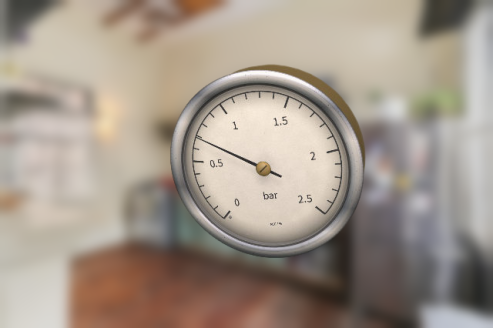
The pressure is {"value": 0.7, "unit": "bar"}
